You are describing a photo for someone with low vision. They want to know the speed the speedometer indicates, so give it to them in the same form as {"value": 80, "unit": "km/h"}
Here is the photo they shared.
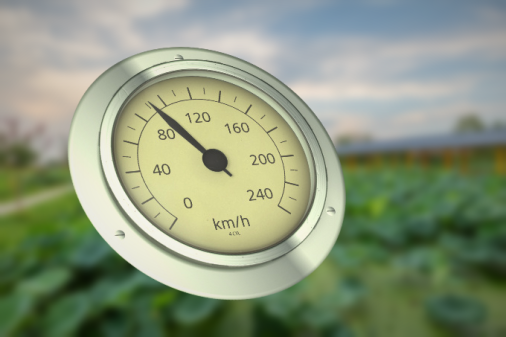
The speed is {"value": 90, "unit": "km/h"}
